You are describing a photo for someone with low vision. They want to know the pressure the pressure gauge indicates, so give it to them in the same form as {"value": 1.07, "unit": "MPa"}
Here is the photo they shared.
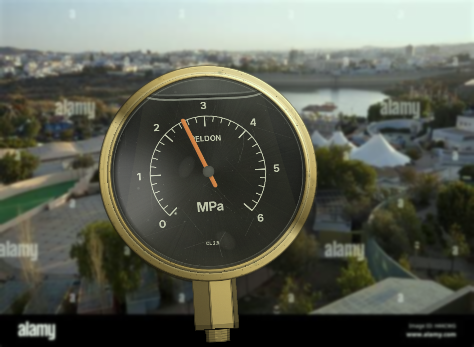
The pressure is {"value": 2.5, "unit": "MPa"}
